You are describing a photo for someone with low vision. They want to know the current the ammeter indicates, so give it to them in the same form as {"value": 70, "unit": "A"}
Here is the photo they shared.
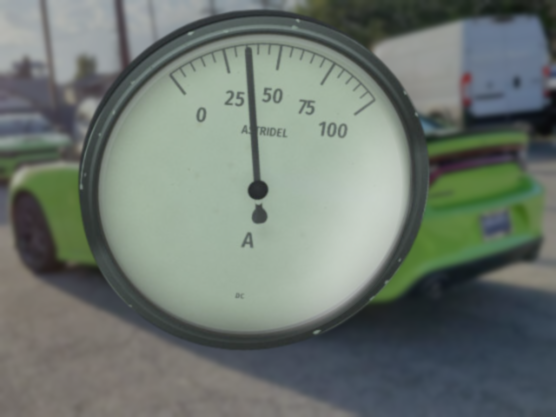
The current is {"value": 35, "unit": "A"}
